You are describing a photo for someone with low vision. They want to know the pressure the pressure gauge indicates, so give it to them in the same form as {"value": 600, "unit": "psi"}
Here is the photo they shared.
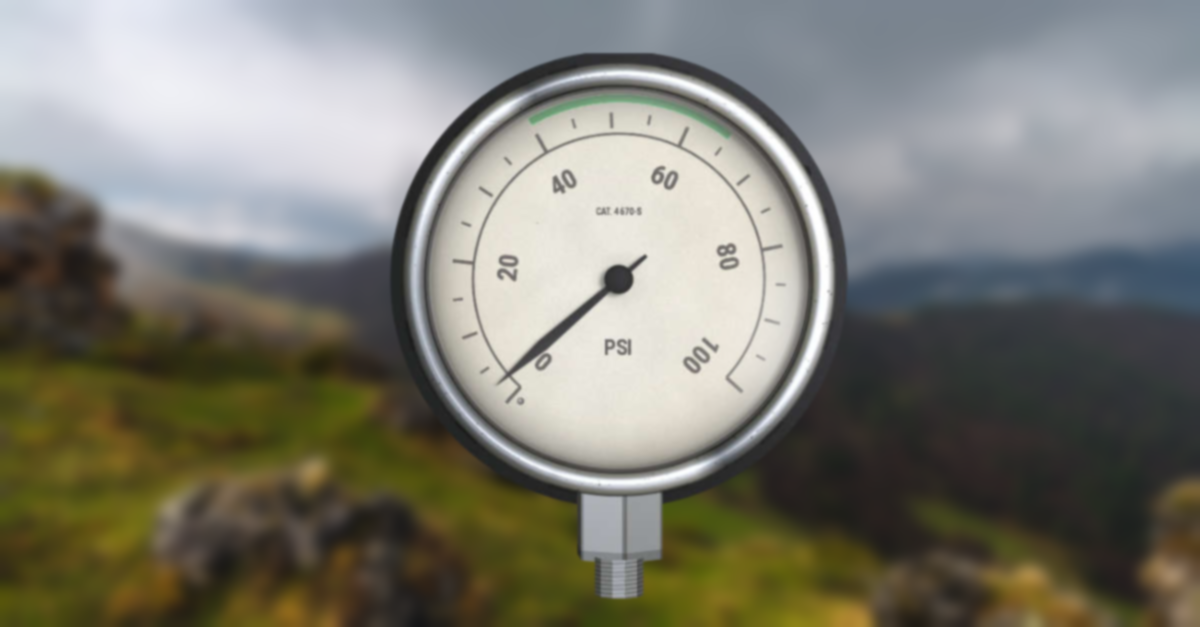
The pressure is {"value": 2.5, "unit": "psi"}
